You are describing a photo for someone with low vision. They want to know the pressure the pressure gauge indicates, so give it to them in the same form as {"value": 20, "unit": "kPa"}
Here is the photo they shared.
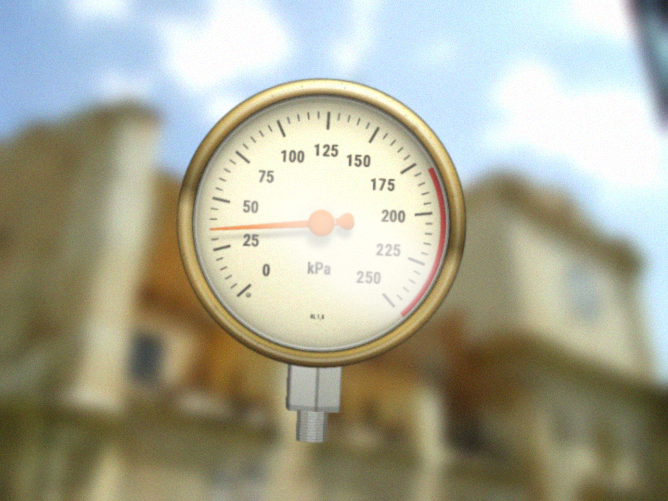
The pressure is {"value": 35, "unit": "kPa"}
